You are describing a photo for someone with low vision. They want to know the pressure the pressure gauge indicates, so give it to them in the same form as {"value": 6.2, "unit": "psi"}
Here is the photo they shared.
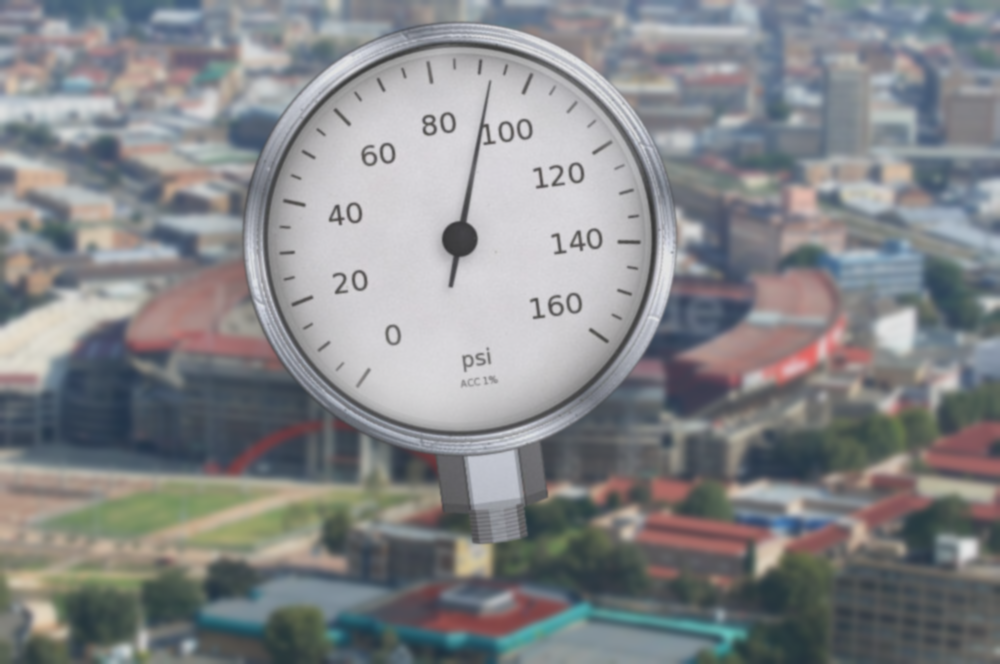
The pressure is {"value": 92.5, "unit": "psi"}
